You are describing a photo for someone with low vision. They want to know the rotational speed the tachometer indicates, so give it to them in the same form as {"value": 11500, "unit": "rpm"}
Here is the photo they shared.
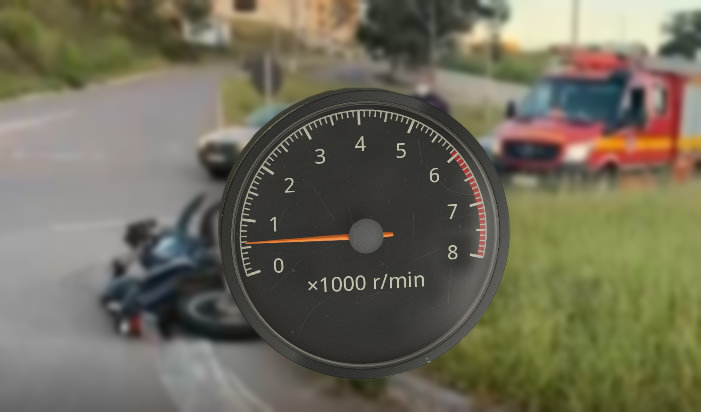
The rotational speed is {"value": 600, "unit": "rpm"}
